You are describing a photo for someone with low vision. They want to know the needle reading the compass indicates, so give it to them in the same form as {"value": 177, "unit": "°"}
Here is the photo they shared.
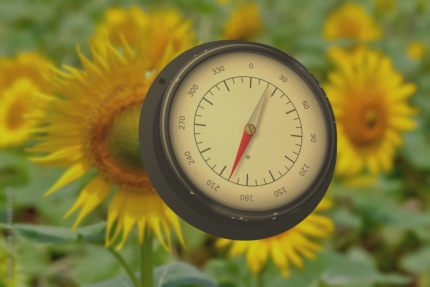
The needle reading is {"value": 200, "unit": "°"}
